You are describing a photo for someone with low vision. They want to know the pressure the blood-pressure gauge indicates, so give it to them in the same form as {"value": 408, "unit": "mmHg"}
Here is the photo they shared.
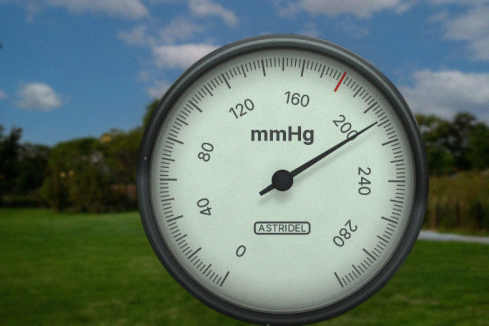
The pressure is {"value": 208, "unit": "mmHg"}
